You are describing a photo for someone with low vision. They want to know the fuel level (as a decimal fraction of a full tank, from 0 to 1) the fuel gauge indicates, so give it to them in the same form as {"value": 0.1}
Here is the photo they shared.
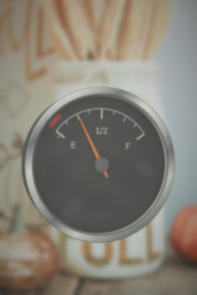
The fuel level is {"value": 0.25}
